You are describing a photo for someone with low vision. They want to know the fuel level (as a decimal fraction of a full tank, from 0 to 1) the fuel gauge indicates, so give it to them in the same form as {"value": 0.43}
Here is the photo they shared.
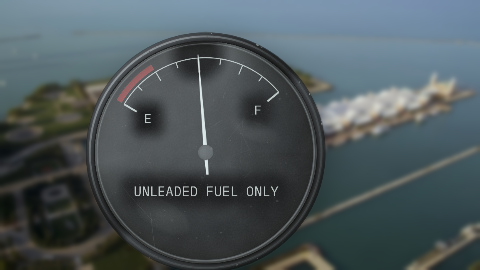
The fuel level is {"value": 0.5}
